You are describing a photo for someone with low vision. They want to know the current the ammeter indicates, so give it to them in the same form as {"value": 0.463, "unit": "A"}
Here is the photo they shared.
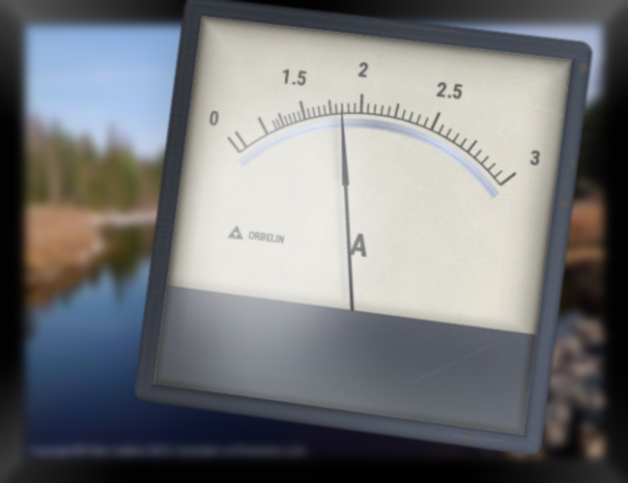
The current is {"value": 1.85, "unit": "A"}
